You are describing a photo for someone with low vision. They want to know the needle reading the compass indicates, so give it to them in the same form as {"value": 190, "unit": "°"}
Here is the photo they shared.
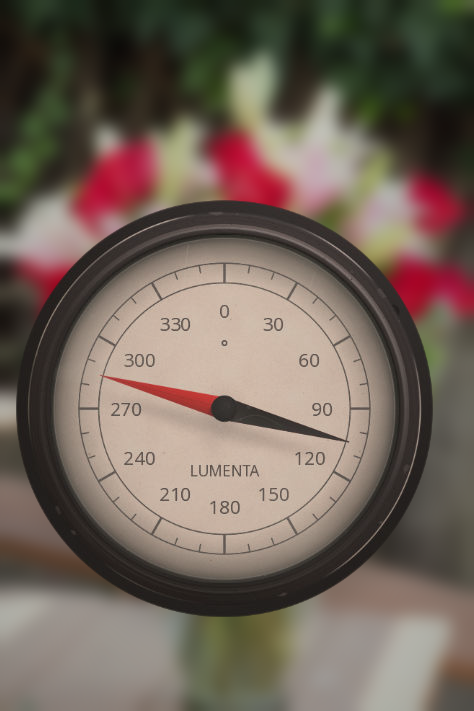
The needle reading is {"value": 285, "unit": "°"}
